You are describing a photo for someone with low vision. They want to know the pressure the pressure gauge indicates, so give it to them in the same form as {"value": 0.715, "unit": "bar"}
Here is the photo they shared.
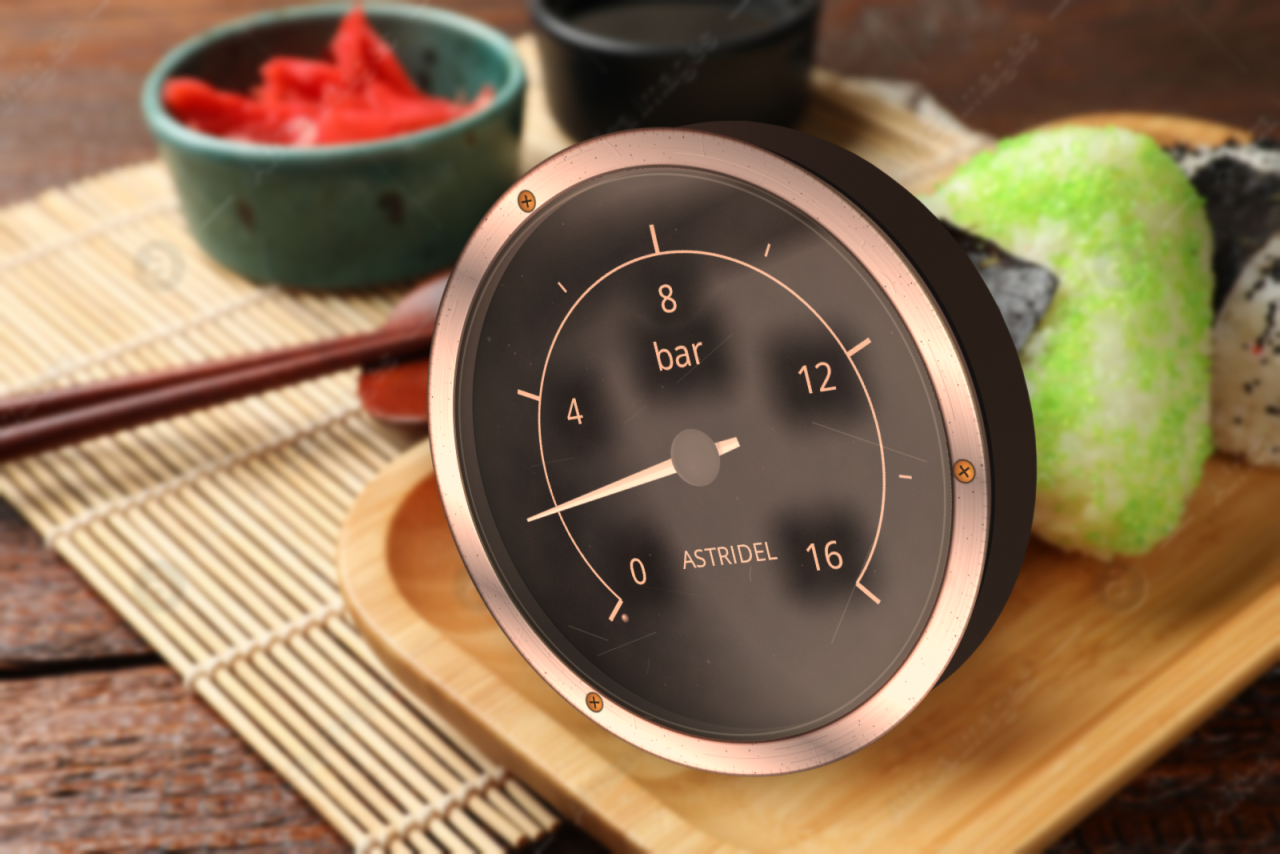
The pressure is {"value": 2, "unit": "bar"}
